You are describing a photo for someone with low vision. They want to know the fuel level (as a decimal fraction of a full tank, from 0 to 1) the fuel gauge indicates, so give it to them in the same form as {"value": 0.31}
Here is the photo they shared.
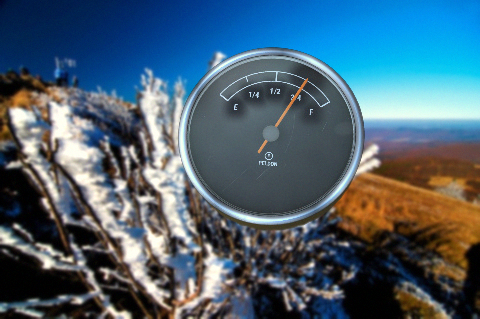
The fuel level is {"value": 0.75}
